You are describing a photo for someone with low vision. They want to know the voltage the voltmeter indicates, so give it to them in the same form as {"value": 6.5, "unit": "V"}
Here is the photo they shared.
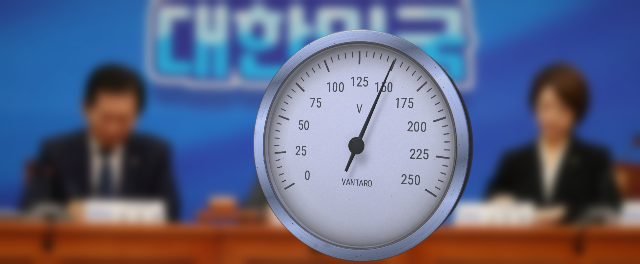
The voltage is {"value": 150, "unit": "V"}
